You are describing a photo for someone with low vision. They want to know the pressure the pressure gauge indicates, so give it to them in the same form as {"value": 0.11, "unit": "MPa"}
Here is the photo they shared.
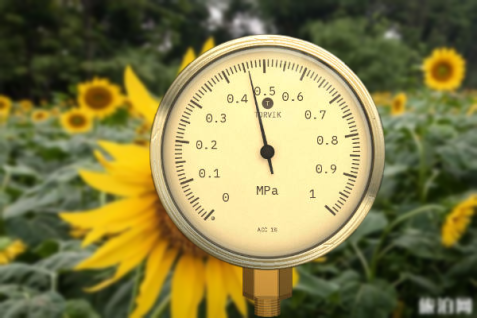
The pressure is {"value": 0.46, "unit": "MPa"}
